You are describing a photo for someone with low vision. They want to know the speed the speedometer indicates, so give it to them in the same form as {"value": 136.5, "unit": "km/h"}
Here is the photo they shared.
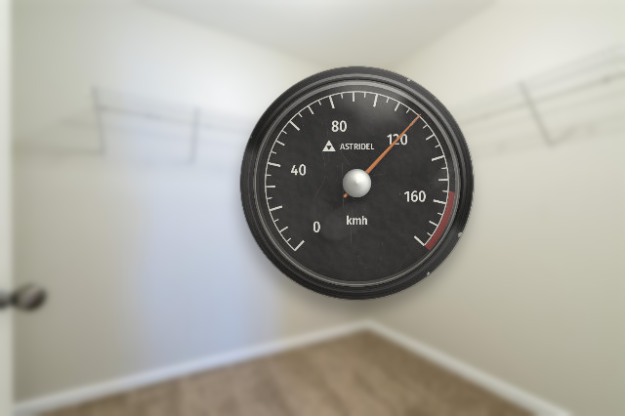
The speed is {"value": 120, "unit": "km/h"}
